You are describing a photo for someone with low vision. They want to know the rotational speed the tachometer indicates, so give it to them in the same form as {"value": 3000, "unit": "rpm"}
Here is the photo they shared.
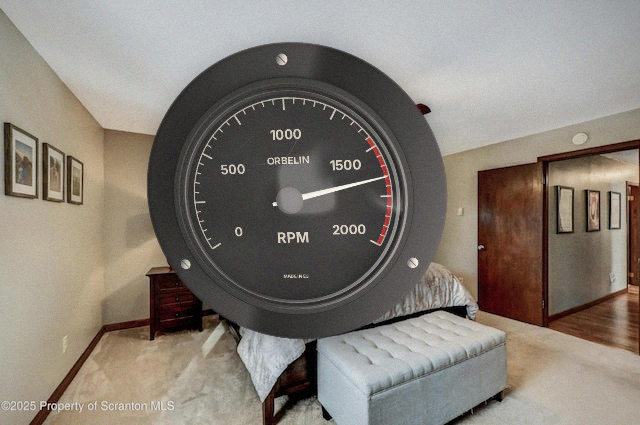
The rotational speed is {"value": 1650, "unit": "rpm"}
